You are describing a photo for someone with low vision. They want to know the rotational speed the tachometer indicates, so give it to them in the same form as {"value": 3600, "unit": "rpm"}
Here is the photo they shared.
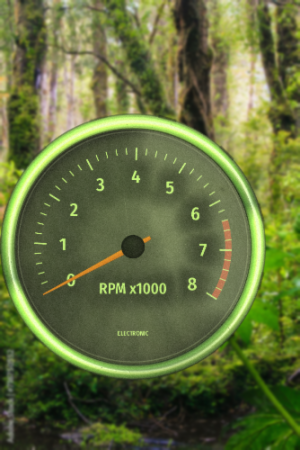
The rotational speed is {"value": 0, "unit": "rpm"}
